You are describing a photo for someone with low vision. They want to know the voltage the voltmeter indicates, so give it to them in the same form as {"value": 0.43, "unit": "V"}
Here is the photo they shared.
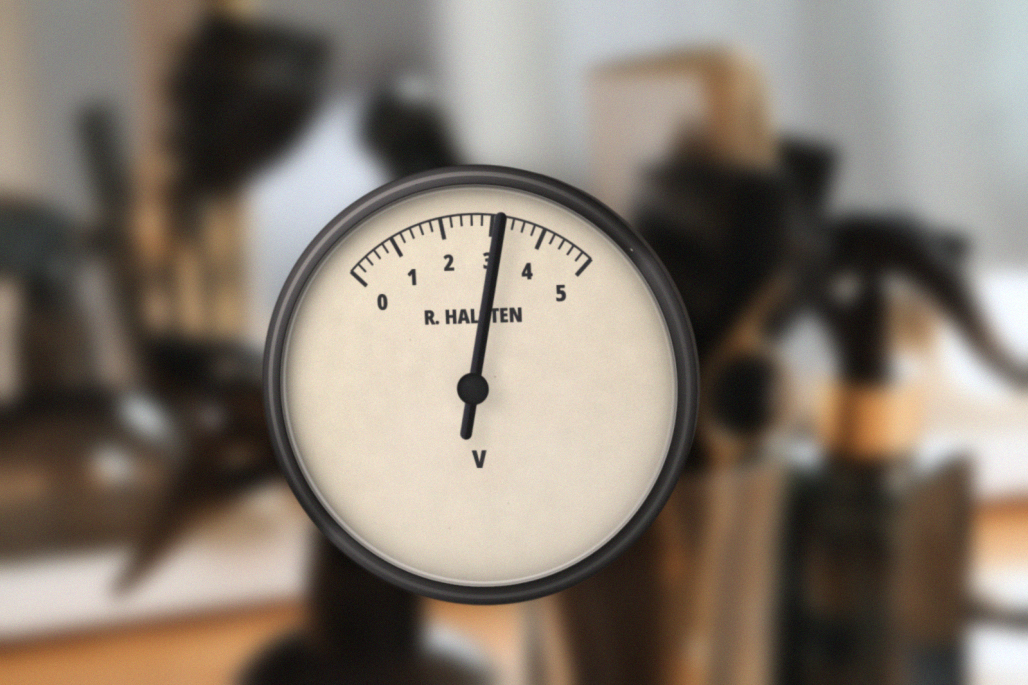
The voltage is {"value": 3.2, "unit": "V"}
